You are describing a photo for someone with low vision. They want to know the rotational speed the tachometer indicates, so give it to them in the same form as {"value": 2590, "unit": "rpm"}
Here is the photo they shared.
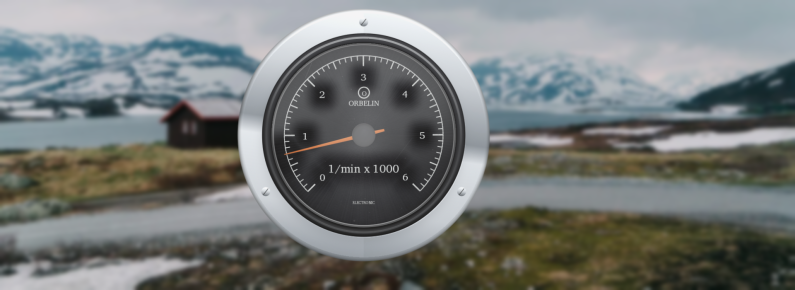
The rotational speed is {"value": 700, "unit": "rpm"}
